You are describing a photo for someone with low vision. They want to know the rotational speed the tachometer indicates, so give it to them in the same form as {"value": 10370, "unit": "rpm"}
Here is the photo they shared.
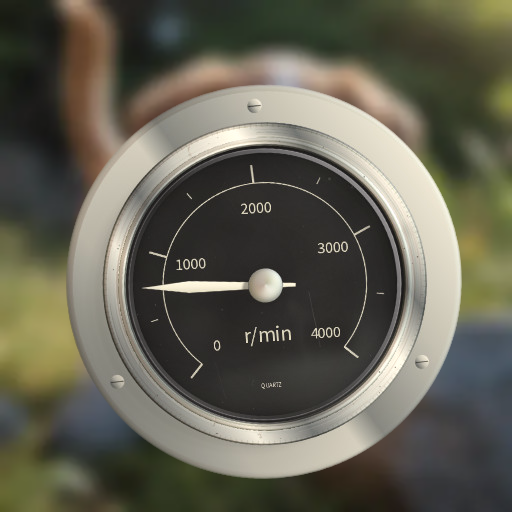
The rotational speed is {"value": 750, "unit": "rpm"}
